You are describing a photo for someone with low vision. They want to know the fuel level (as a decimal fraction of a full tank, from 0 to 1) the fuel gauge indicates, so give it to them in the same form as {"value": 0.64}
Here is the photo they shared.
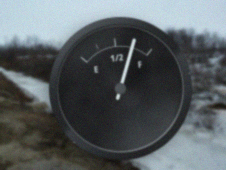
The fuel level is {"value": 0.75}
